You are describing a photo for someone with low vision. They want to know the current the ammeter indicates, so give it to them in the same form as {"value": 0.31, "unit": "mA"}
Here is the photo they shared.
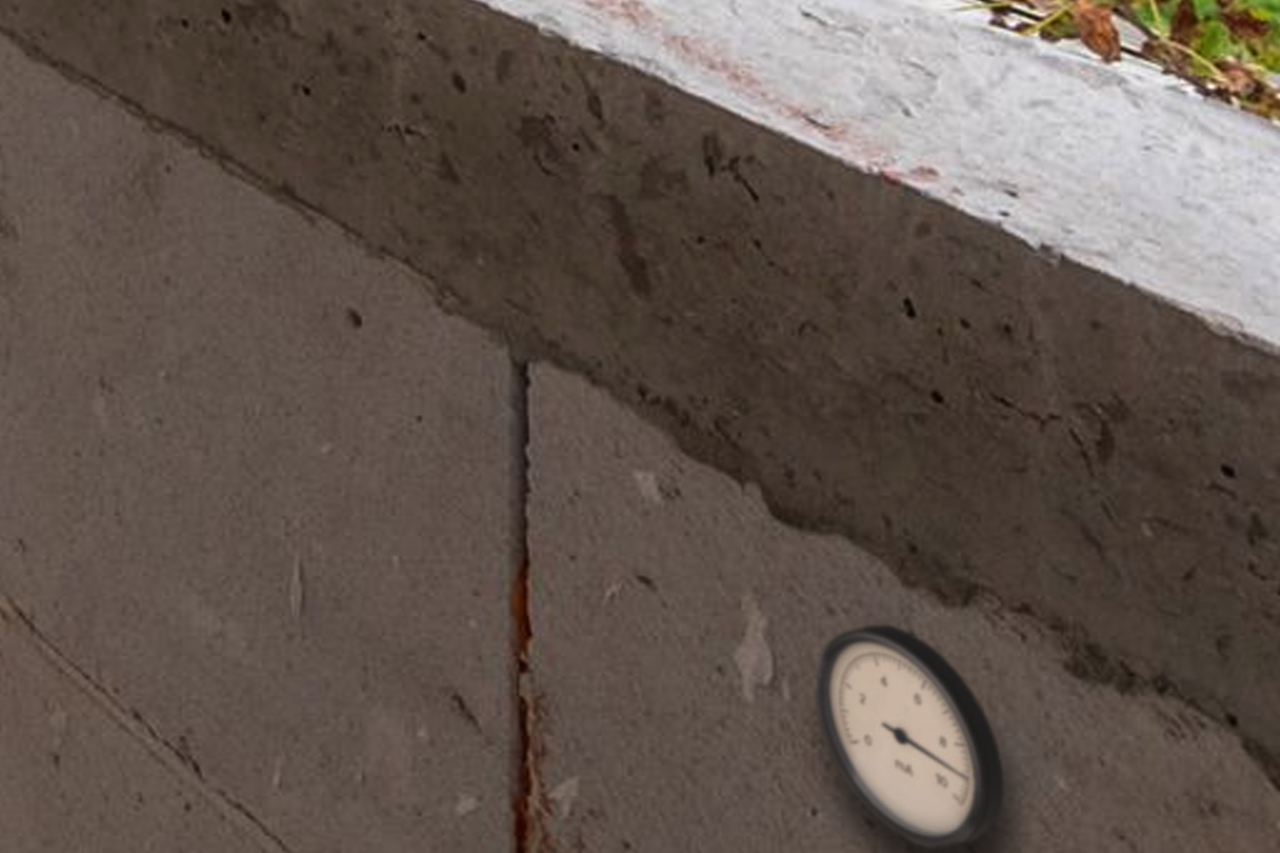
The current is {"value": 9, "unit": "mA"}
